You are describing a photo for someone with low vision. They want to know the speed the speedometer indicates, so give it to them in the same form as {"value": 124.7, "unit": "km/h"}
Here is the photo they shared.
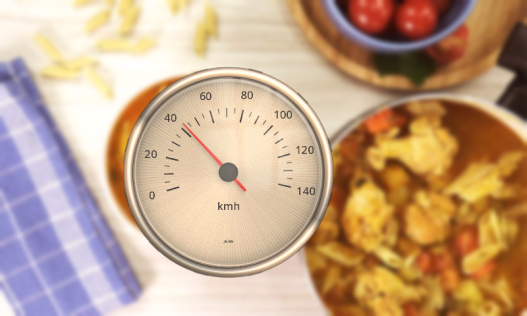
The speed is {"value": 42.5, "unit": "km/h"}
